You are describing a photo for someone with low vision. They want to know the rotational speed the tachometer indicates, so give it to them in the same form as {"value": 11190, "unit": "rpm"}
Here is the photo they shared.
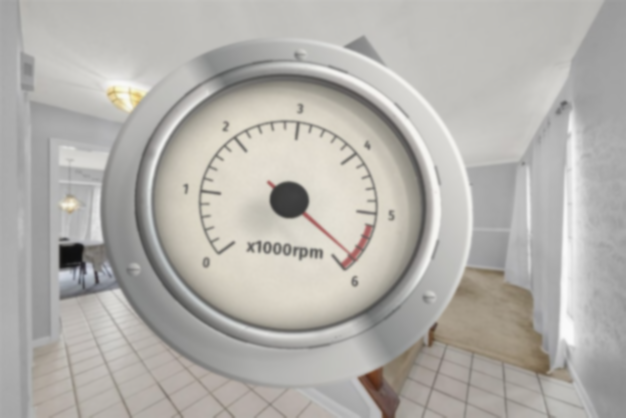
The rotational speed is {"value": 5800, "unit": "rpm"}
